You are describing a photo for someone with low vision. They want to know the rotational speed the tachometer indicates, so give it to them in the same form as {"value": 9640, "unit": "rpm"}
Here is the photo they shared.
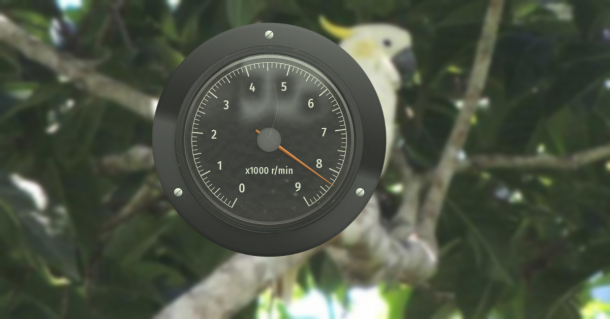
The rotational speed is {"value": 8300, "unit": "rpm"}
